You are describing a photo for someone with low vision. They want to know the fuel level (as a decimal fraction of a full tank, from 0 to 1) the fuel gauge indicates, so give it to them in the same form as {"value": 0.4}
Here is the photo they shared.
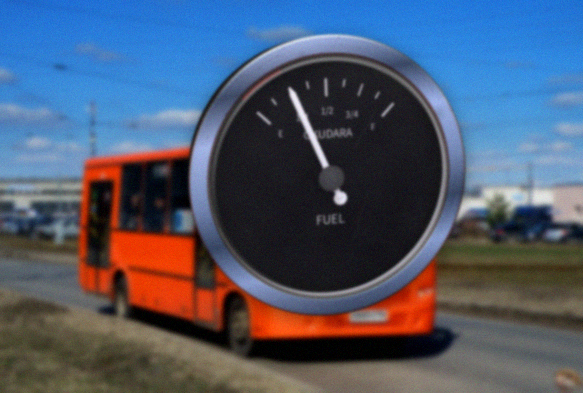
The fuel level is {"value": 0.25}
